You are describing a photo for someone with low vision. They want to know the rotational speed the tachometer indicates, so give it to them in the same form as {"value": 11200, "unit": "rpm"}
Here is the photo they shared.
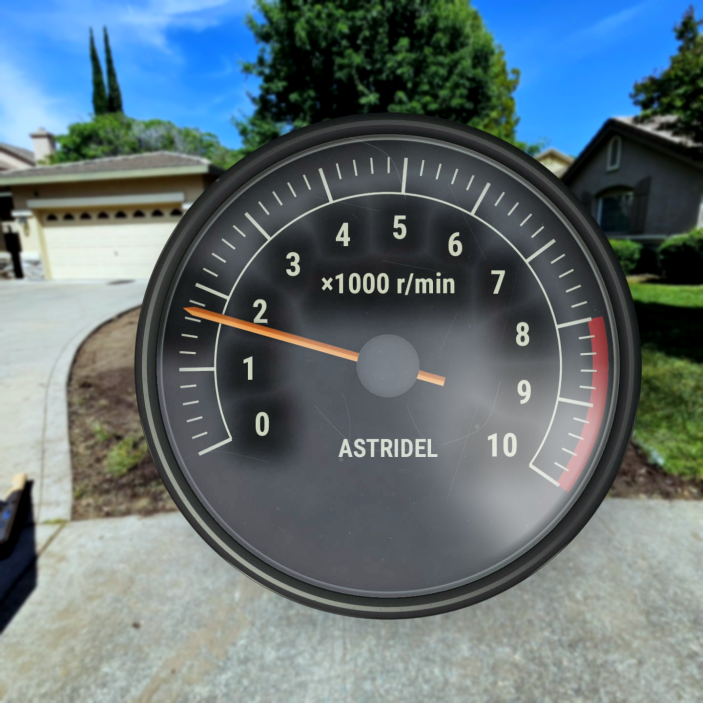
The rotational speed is {"value": 1700, "unit": "rpm"}
